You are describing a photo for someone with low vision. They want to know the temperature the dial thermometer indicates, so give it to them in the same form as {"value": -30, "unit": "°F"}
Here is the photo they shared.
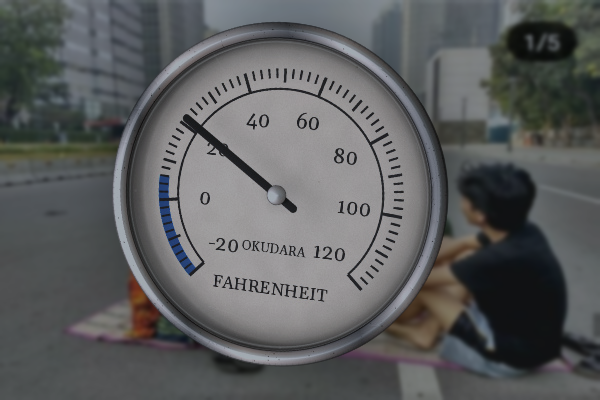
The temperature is {"value": 22, "unit": "°F"}
